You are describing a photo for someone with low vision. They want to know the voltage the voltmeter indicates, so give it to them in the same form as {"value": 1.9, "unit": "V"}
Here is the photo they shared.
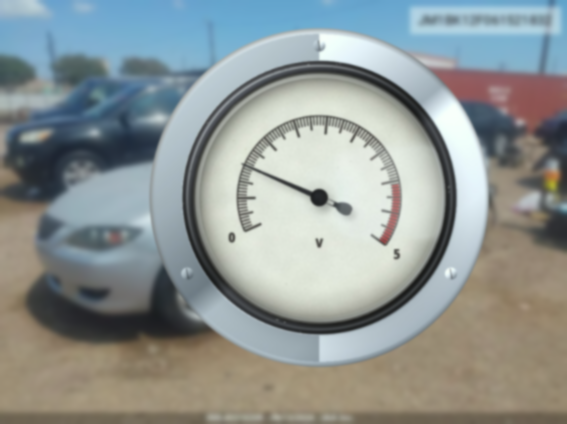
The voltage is {"value": 1, "unit": "V"}
